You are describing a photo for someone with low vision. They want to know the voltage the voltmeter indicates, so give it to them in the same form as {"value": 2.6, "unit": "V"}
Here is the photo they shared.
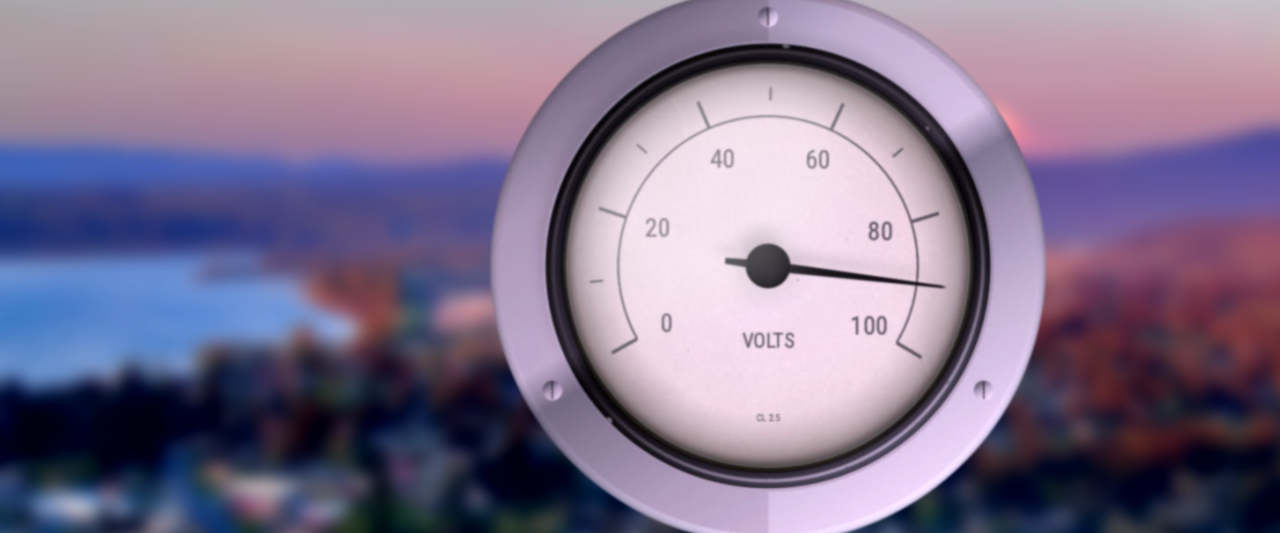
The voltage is {"value": 90, "unit": "V"}
